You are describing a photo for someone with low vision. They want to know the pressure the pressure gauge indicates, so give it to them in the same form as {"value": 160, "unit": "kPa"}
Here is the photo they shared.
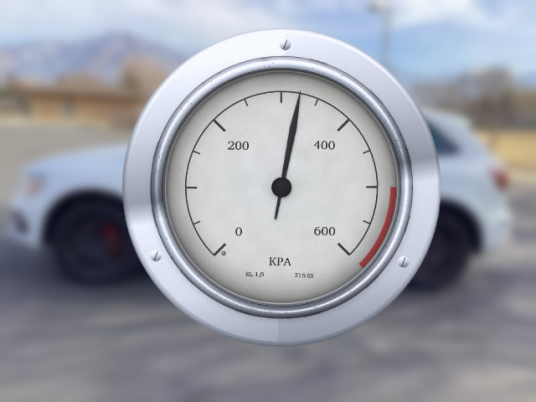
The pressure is {"value": 325, "unit": "kPa"}
